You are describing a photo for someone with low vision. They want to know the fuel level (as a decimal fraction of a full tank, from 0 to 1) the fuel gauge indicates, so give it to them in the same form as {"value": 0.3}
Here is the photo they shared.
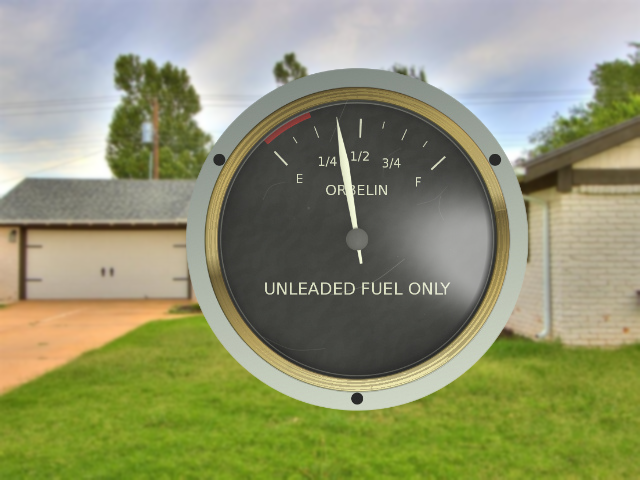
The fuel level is {"value": 0.375}
